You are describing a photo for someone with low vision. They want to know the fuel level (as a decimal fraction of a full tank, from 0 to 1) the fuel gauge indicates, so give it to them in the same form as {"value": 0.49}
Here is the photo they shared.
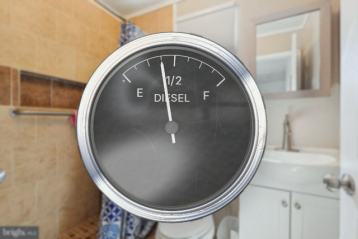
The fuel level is {"value": 0.375}
